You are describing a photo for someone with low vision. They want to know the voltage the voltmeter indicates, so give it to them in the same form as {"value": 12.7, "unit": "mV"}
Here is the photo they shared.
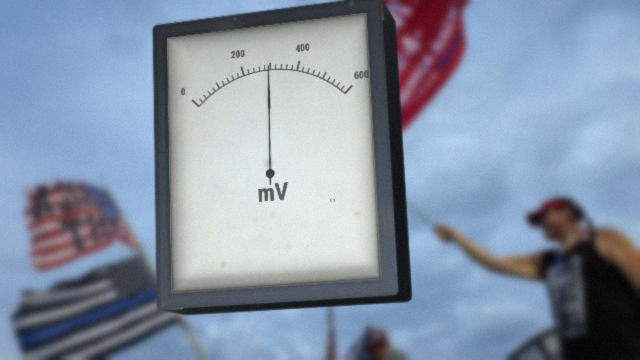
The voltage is {"value": 300, "unit": "mV"}
